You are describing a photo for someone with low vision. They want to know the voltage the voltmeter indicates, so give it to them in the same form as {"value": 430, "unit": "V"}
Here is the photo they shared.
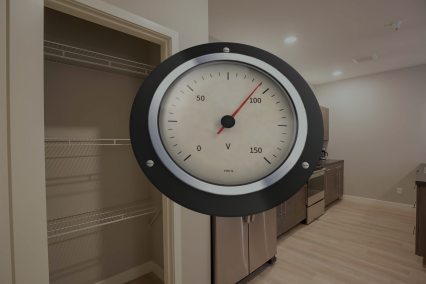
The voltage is {"value": 95, "unit": "V"}
